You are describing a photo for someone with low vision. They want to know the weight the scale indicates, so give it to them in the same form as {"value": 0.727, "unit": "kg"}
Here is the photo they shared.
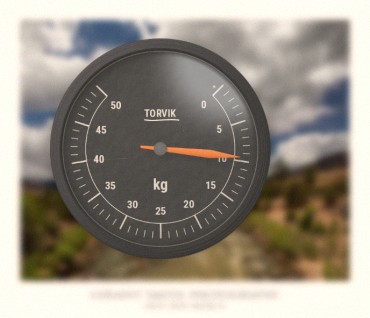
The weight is {"value": 9.5, "unit": "kg"}
